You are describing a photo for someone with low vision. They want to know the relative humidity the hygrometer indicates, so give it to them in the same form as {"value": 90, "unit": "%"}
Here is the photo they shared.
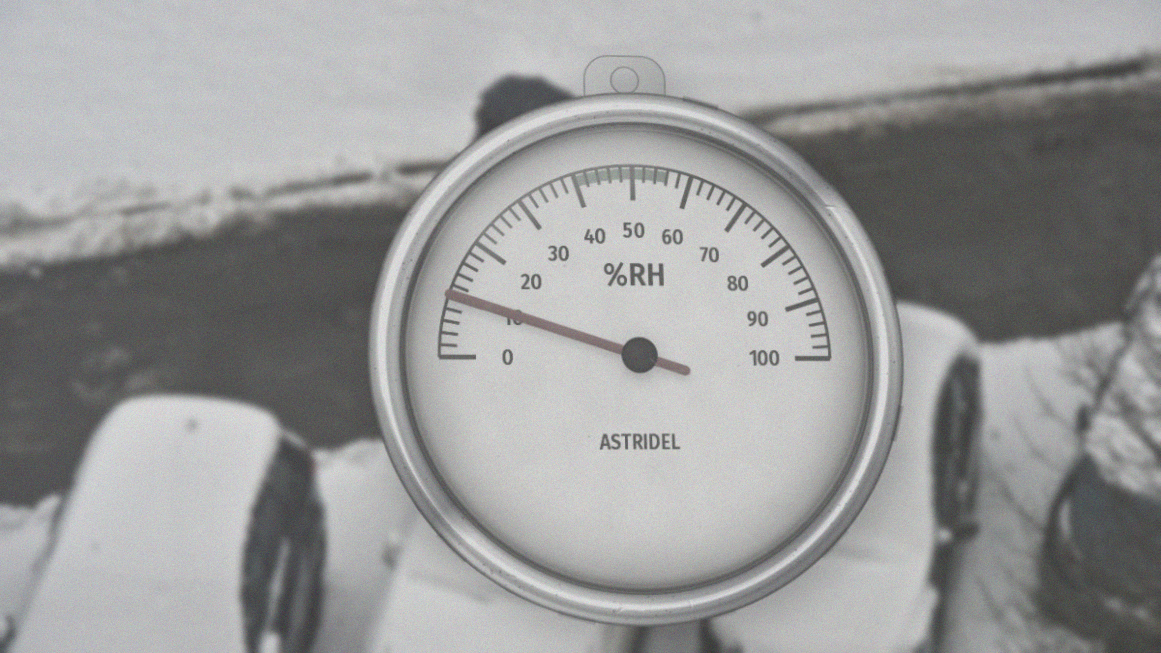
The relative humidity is {"value": 10, "unit": "%"}
